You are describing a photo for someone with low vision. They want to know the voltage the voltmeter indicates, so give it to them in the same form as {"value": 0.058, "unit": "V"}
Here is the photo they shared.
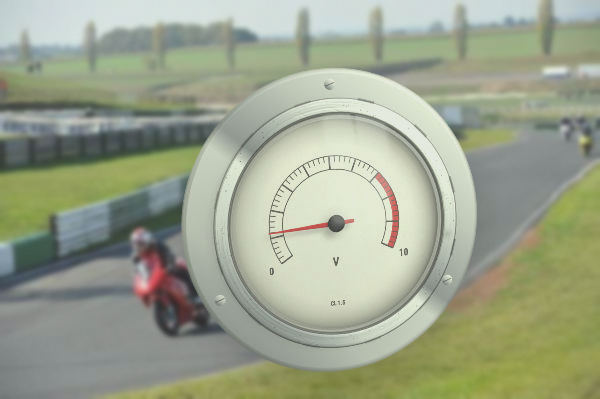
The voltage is {"value": 1.2, "unit": "V"}
